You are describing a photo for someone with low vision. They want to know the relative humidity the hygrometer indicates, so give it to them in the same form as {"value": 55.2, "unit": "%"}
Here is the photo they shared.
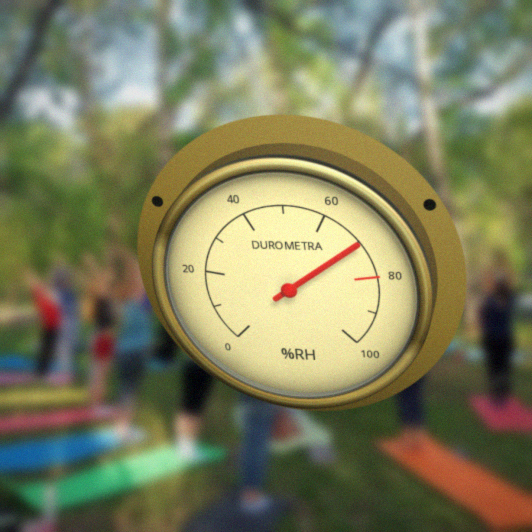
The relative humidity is {"value": 70, "unit": "%"}
